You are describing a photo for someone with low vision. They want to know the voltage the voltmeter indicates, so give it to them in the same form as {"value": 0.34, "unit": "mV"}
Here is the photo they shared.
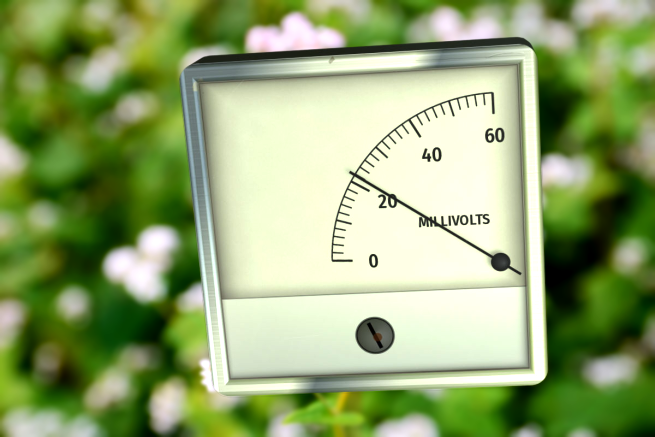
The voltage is {"value": 22, "unit": "mV"}
